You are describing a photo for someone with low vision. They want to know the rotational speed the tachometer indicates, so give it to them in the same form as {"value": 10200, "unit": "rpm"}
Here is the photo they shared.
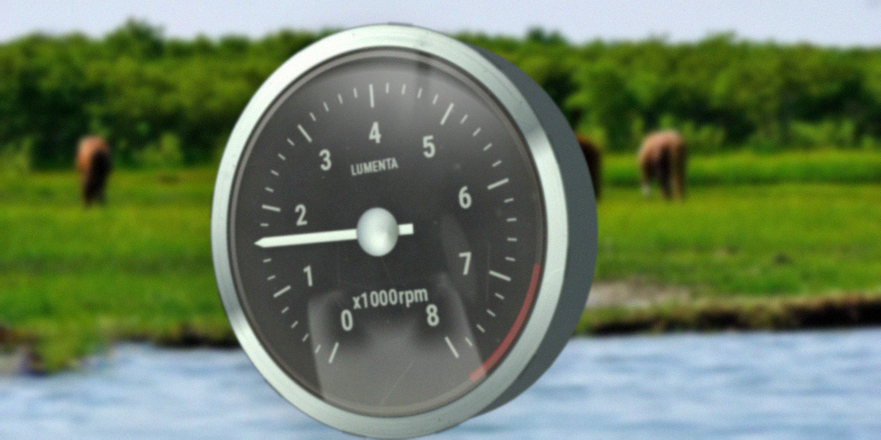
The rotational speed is {"value": 1600, "unit": "rpm"}
